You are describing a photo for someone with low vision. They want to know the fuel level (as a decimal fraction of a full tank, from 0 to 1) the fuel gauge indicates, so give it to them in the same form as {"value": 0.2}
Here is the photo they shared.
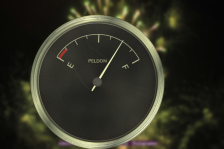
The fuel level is {"value": 0.75}
